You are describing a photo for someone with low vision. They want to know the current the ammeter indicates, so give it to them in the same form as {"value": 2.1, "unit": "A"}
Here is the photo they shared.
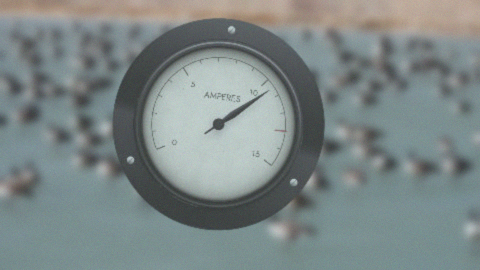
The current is {"value": 10.5, "unit": "A"}
